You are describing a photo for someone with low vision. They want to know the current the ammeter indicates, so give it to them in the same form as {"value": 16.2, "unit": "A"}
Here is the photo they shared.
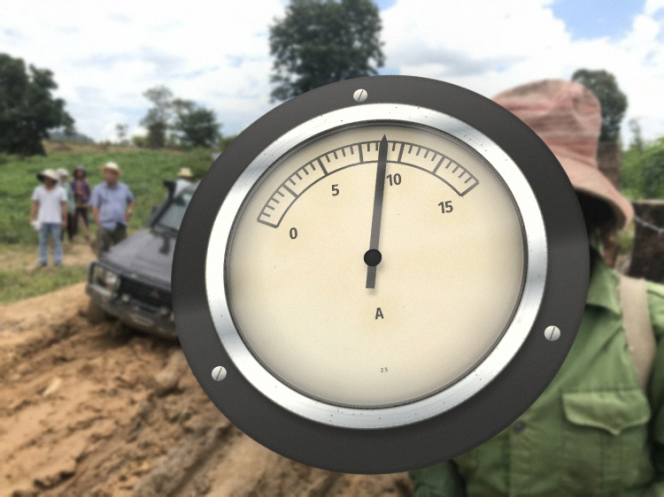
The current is {"value": 9, "unit": "A"}
